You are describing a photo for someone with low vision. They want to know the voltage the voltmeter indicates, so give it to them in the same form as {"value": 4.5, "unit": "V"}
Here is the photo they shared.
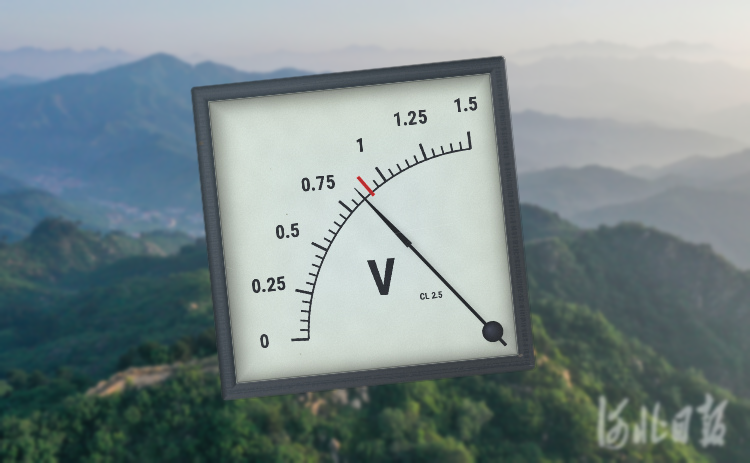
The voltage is {"value": 0.85, "unit": "V"}
